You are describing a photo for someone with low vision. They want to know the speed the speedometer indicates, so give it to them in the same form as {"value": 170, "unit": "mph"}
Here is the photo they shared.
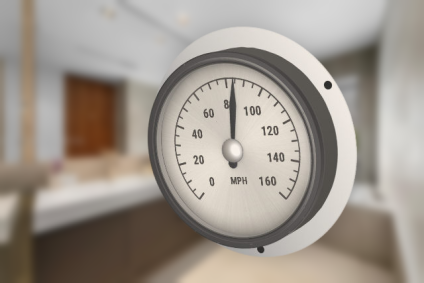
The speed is {"value": 85, "unit": "mph"}
